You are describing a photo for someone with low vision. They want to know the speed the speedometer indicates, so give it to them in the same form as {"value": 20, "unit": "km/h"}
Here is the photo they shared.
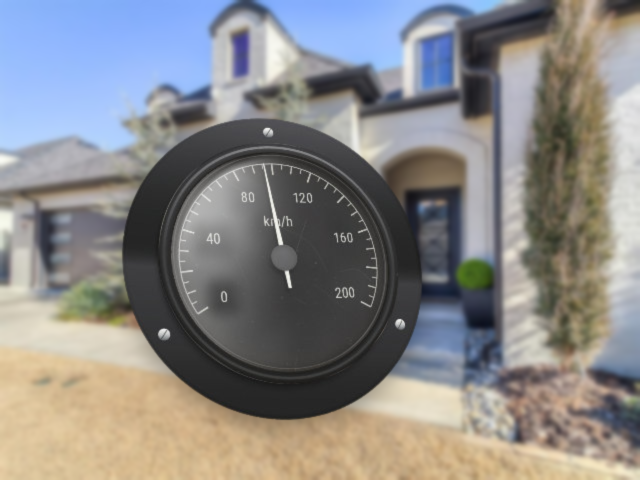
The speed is {"value": 95, "unit": "km/h"}
